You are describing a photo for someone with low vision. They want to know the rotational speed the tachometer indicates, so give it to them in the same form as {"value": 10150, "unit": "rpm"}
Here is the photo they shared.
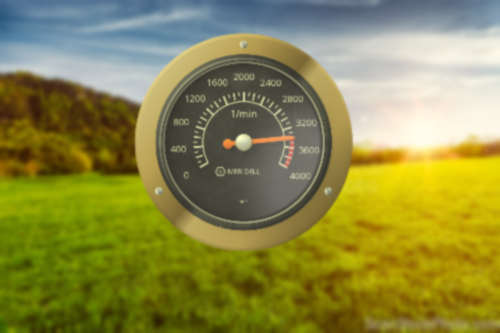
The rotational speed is {"value": 3400, "unit": "rpm"}
